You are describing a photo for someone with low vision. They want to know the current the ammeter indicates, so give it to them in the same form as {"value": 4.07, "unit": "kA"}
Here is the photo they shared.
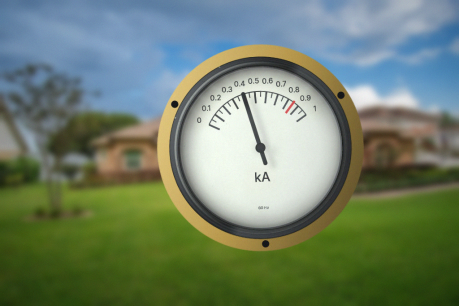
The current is {"value": 0.4, "unit": "kA"}
